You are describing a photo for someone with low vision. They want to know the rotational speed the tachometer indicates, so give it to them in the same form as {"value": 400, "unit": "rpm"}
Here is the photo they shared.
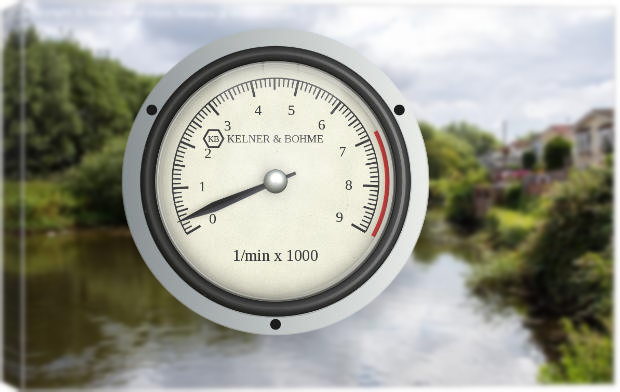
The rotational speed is {"value": 300, "unit": "rpm"}
